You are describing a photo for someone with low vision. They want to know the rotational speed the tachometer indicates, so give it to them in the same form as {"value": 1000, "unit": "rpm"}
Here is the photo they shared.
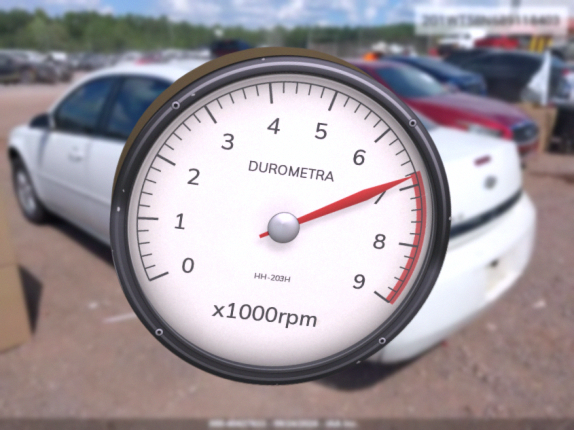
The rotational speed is {"value": 6800, "unit": "rpm"}
